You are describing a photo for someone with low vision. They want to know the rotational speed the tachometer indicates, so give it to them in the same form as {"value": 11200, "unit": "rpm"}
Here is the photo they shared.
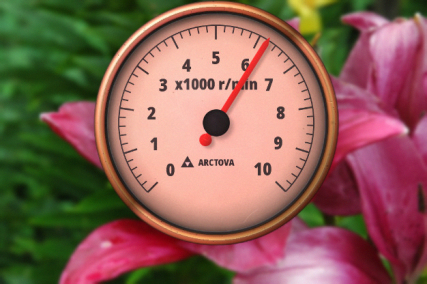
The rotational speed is {"value": 6200, "unit": "rpm"}
